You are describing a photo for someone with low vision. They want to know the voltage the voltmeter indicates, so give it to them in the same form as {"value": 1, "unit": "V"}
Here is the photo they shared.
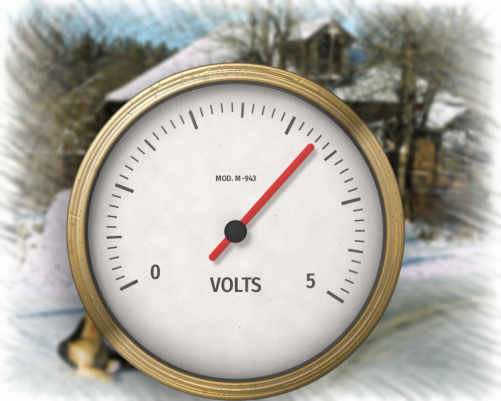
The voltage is {"value": 3.3, "unit": "V"}
